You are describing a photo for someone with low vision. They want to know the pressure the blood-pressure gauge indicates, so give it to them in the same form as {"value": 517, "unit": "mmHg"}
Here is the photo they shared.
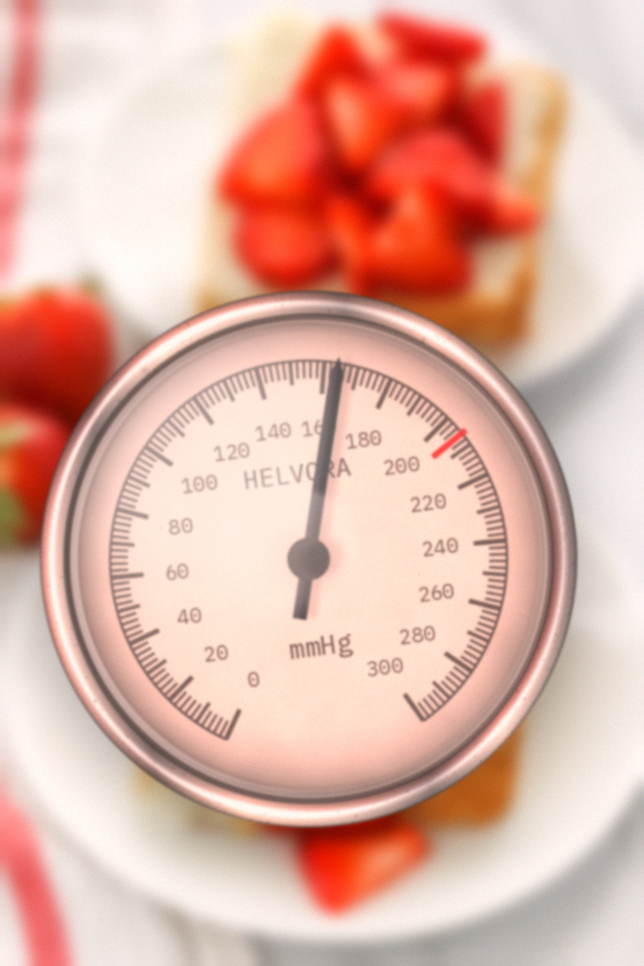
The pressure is {"value": 164, "unit": "mmHg"}
